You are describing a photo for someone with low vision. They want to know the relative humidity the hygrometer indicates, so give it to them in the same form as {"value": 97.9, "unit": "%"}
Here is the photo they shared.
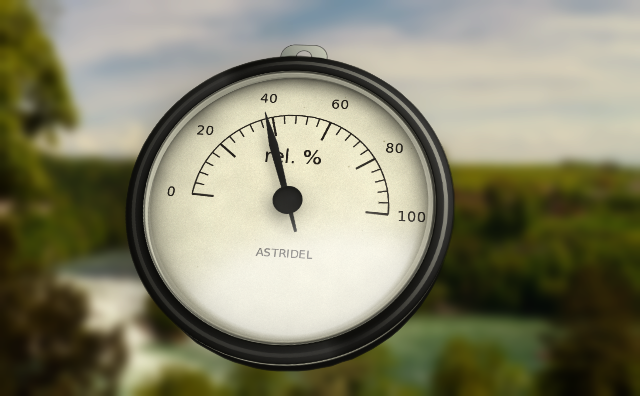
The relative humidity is {"value": 38, "unit": "%"}
